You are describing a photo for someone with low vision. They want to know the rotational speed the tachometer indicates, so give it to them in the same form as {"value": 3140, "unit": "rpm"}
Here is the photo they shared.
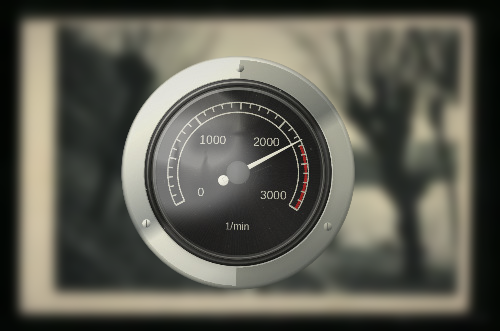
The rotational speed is {"value": 2250, "unit": "rpm"}
